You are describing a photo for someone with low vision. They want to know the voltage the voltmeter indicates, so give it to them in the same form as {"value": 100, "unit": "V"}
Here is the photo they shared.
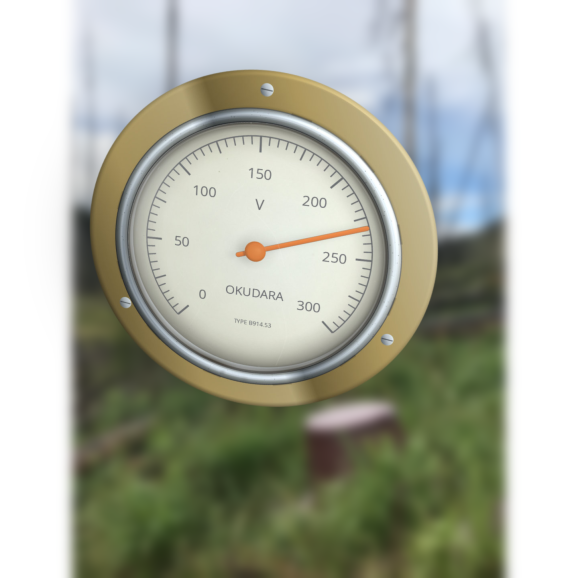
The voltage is {"value": 230, "unit": "V"}
